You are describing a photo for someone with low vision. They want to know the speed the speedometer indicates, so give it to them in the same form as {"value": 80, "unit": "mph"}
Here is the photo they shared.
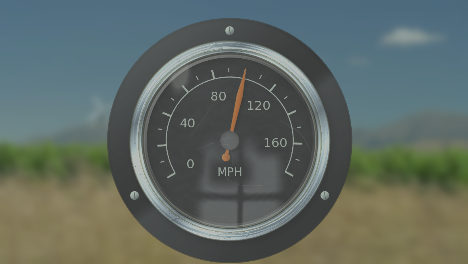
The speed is {"value": 100, "unit": "mph"}
